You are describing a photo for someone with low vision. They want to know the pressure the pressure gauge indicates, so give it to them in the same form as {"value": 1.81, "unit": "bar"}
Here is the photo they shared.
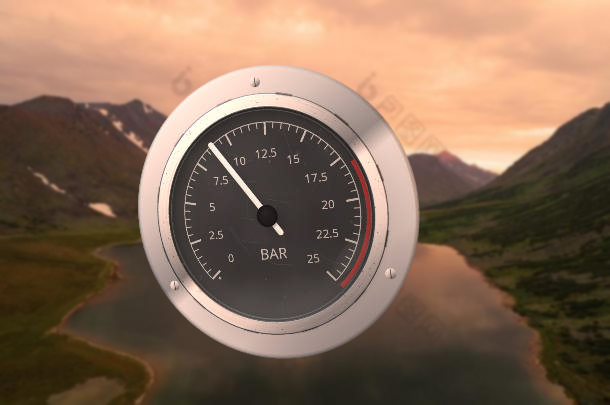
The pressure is {"value": 9, "unit": "bar"}
